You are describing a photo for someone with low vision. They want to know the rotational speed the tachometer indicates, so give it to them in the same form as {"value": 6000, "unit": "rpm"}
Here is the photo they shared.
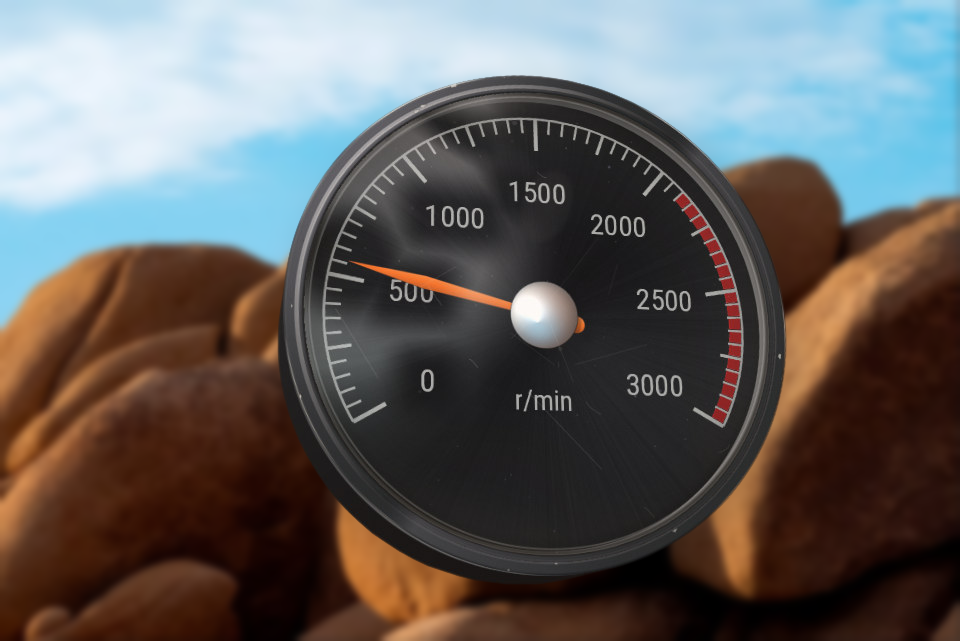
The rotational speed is {"value": 550, "unit": "rpm"}
